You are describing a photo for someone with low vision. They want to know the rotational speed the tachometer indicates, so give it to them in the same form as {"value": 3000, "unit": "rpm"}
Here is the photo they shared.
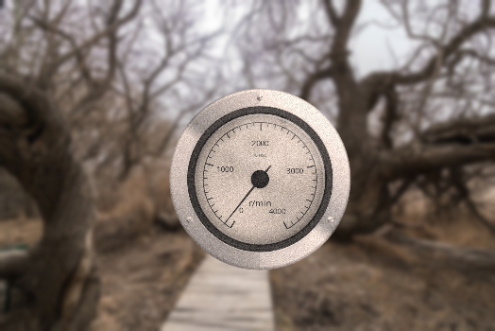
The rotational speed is {"value": 100, "unit": "rpm"}
